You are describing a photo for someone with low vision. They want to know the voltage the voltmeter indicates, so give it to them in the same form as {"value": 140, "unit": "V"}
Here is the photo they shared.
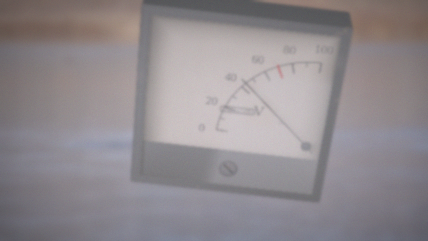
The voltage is {"value": 45, "unit": "V"}
